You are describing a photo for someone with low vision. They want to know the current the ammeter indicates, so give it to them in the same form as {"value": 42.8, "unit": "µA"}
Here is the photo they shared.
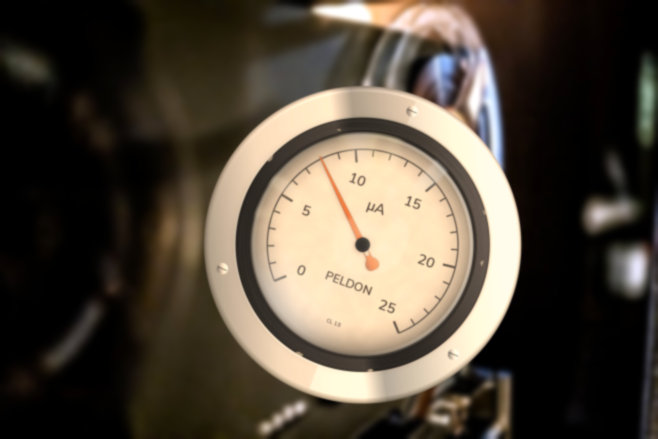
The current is {"value": 8, "unit": "µA"}
